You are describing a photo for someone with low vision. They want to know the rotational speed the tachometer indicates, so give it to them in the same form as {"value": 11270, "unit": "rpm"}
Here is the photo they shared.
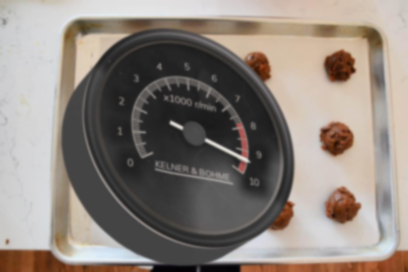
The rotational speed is {"value": 9500, "unit": "rpm"}
